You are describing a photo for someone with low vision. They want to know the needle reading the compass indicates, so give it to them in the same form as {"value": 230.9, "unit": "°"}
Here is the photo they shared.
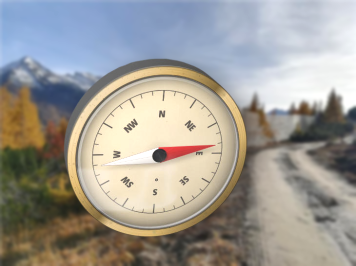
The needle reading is {"value": 80, "unit": "°"}
